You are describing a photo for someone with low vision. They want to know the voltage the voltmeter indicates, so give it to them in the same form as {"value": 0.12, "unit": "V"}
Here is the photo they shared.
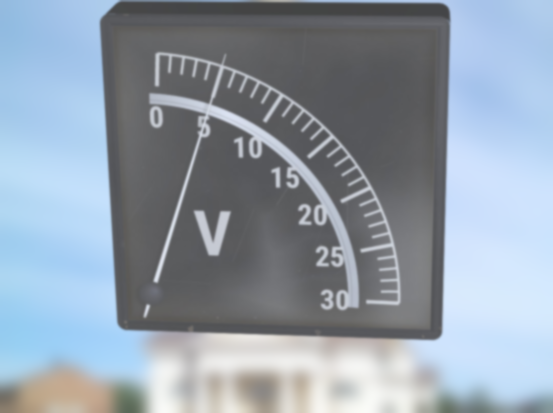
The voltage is {"value": 5, "unit": "V"}
